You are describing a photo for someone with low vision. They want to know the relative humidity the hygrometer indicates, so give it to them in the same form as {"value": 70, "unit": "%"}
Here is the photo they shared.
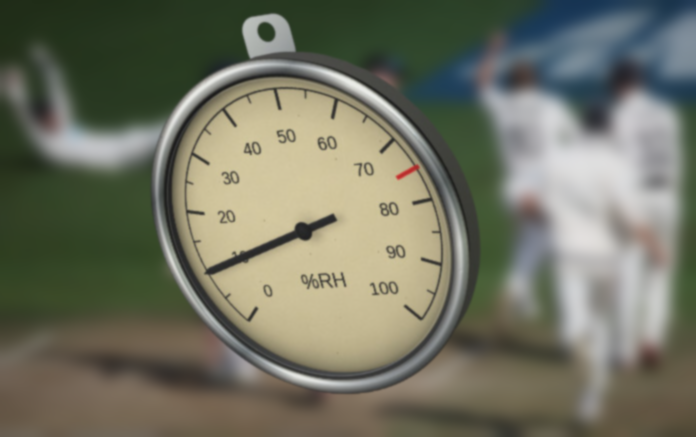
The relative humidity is {"value": 10, "unit": "%"}
